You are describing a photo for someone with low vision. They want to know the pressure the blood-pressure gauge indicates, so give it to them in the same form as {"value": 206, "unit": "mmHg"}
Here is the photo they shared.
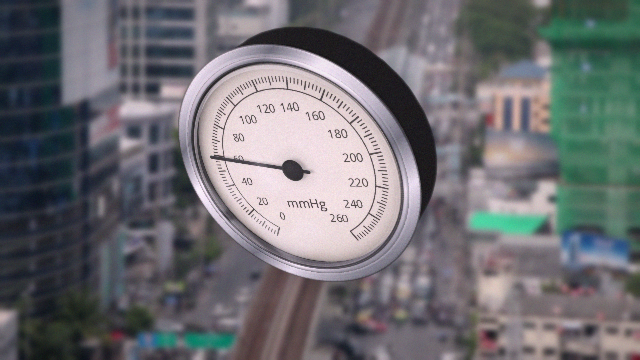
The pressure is {"value": 60, "unit": "mmHg"}
